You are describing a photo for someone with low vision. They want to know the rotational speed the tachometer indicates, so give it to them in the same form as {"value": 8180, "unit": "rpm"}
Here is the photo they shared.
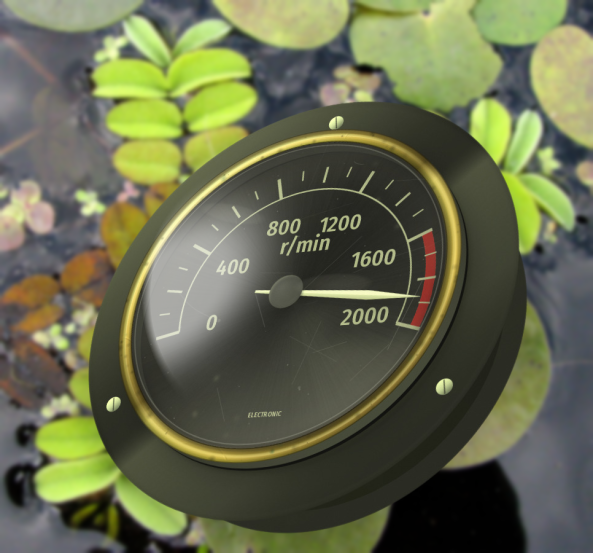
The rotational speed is {"value": 1900, "unit": "rpm"}
